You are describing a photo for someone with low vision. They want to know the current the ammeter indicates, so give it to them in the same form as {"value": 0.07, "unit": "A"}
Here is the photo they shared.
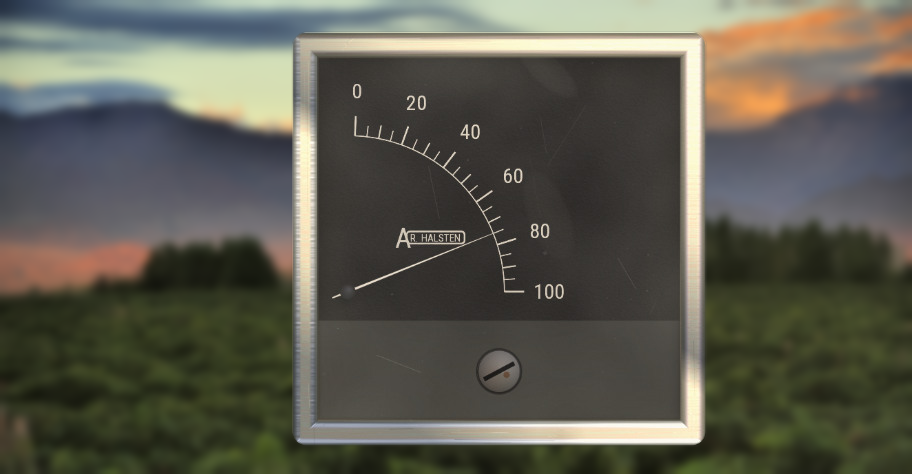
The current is {"value": 75, "unit": "A"}
